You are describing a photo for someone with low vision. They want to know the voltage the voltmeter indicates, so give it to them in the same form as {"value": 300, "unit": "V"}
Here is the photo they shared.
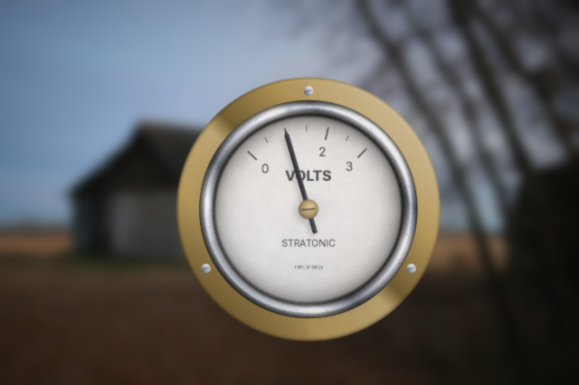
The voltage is {"value": 1, "unit": "V"}
